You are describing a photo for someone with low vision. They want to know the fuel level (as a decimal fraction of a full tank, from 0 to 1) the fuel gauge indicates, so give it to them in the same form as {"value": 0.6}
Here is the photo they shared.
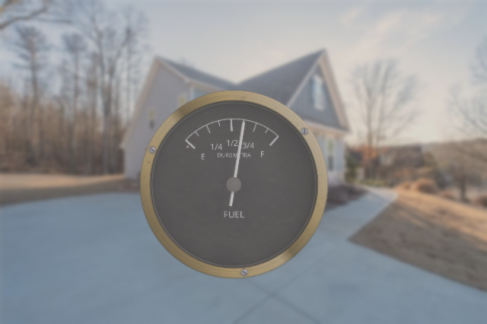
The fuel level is {"value": 0.625}
